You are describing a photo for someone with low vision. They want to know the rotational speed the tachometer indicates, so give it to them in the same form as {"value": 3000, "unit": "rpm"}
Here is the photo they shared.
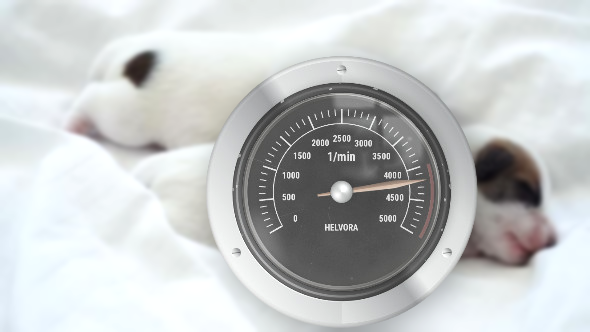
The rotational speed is {"value": 4200, "unit": "rpm"}
